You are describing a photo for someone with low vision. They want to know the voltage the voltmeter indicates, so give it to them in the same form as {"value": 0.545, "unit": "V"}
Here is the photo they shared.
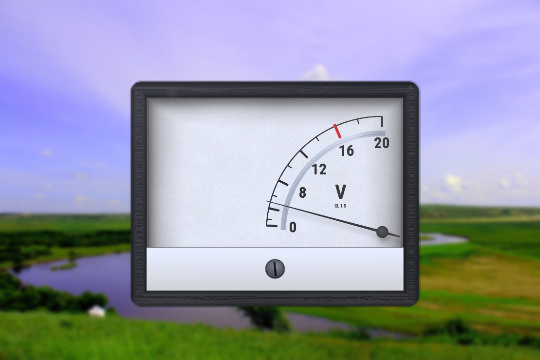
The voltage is {"value": 5, "unit": "V"}
